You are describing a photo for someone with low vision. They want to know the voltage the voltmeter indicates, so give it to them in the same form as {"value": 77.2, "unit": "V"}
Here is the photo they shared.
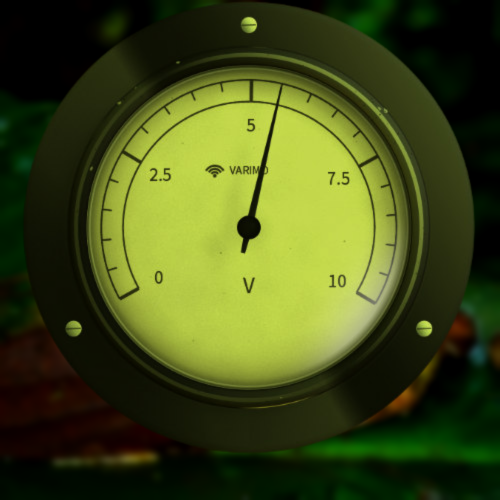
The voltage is {"value": 5.5, "unit": "V"}
